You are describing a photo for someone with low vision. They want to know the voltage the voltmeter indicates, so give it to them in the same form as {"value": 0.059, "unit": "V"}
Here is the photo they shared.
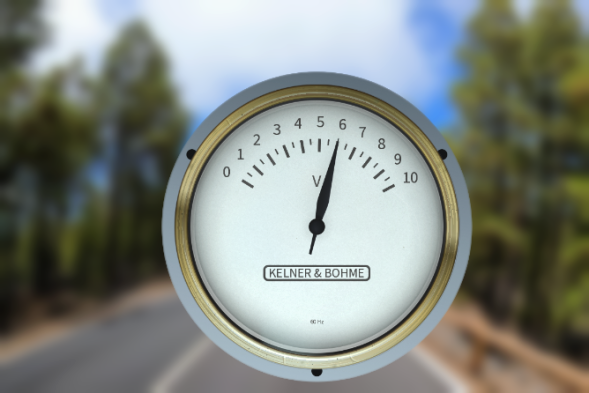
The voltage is {"value": 6, "unit": "V"}
